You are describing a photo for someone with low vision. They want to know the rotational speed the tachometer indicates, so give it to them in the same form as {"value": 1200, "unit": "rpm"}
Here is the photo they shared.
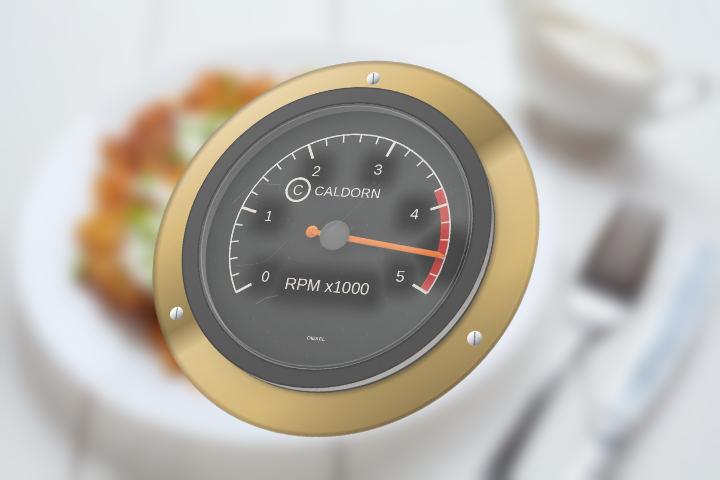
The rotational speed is {"value": 4600, "unit": "rpm"}
